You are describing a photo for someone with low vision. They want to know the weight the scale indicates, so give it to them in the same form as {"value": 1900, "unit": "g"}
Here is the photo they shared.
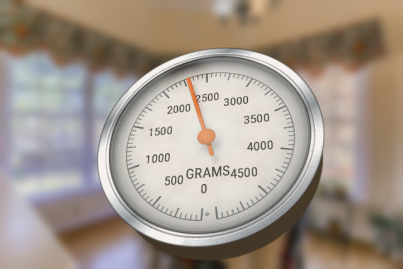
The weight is {"value": 2300, "unit": "g"}
